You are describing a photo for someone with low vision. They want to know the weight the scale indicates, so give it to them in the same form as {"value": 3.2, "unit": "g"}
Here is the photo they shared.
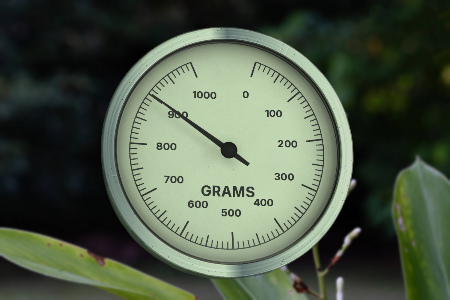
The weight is {"value": 900, "unit": "g"}
